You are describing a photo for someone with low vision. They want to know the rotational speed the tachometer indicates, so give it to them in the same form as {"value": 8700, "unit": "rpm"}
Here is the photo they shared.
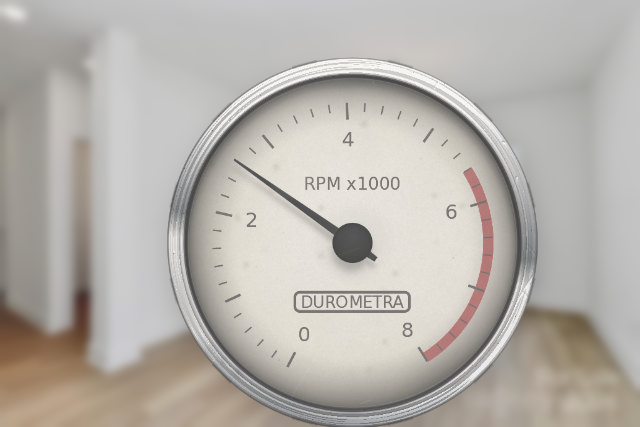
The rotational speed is {"value": 2600, "unit": "rpm"}
